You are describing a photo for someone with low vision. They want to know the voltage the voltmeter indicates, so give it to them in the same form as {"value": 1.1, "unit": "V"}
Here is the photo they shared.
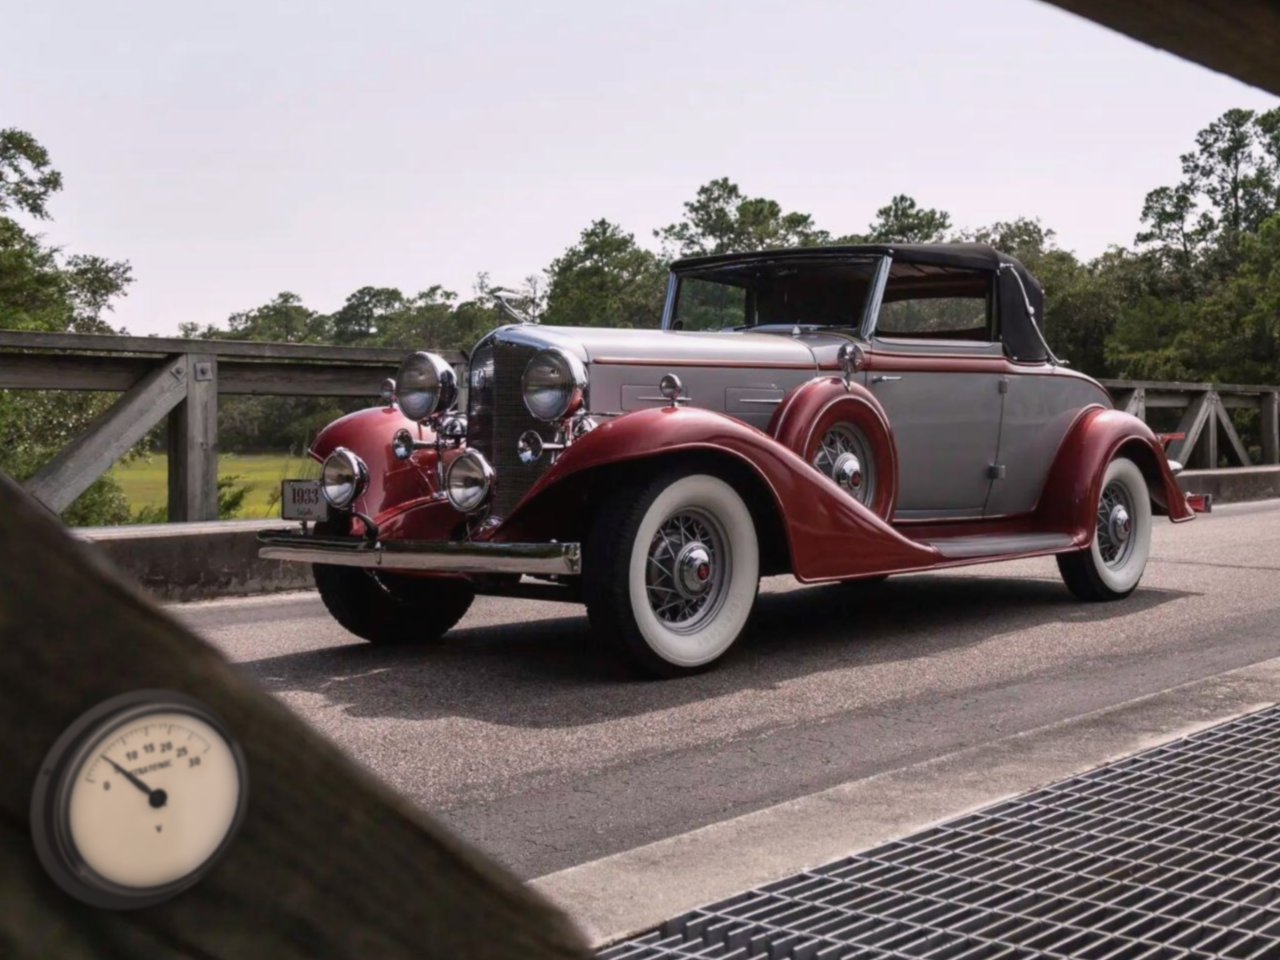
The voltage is {"value": 5, "unit": "V"}
